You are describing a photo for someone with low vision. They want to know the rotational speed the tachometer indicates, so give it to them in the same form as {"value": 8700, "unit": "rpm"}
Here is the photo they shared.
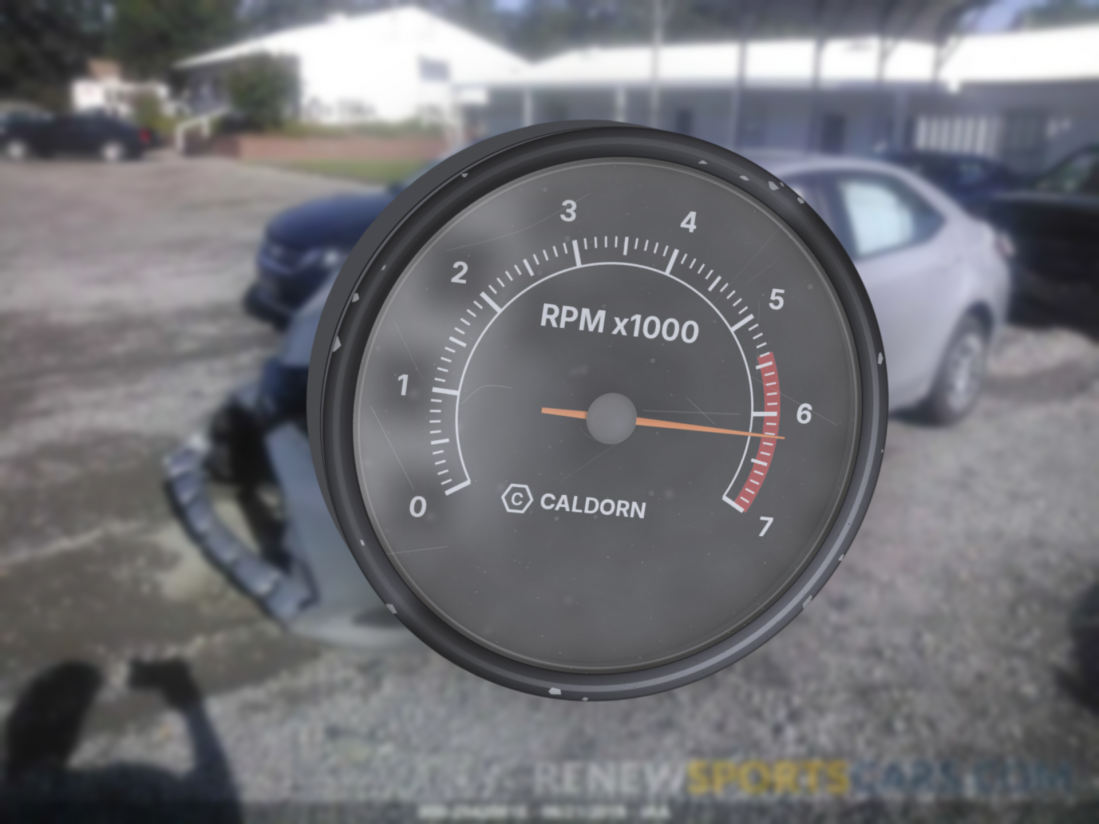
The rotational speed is {"value": 6200, "unit": "rpm"}
